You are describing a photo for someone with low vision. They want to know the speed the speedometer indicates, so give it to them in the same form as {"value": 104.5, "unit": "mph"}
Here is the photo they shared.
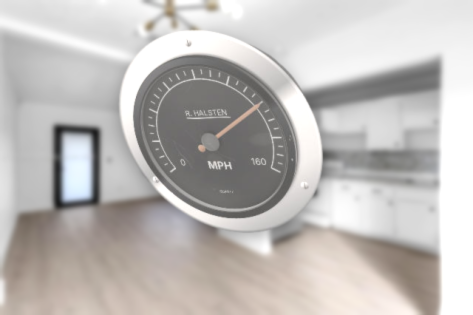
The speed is {"value": 120, "unit": "mph"}
